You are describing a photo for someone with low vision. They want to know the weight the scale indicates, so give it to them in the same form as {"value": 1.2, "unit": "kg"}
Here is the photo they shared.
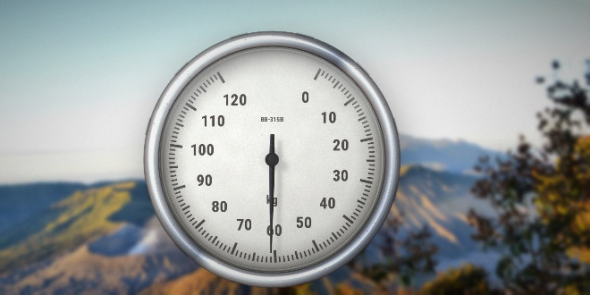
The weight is {"value": 61, "unit": "kg"}
